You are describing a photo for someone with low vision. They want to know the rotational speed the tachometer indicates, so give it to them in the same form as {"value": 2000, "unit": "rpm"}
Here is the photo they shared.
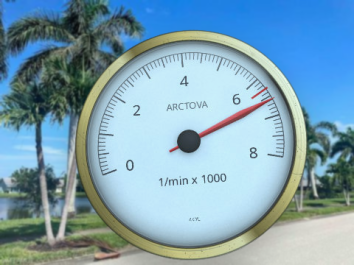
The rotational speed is {"value": 6600, "unit": "rpm"}
